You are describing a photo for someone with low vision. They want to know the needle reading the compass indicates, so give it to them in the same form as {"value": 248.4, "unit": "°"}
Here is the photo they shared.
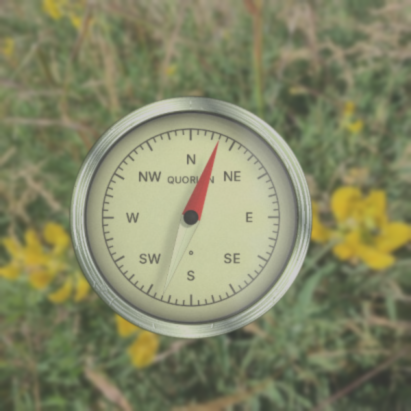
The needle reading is {"value": 20, "unit": "°"}
